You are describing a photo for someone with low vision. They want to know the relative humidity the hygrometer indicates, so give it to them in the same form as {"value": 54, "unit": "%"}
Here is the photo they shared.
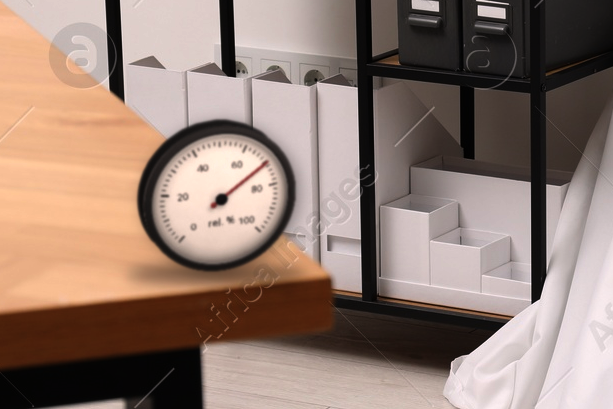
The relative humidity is {"value": 70, "unit": "%"}
